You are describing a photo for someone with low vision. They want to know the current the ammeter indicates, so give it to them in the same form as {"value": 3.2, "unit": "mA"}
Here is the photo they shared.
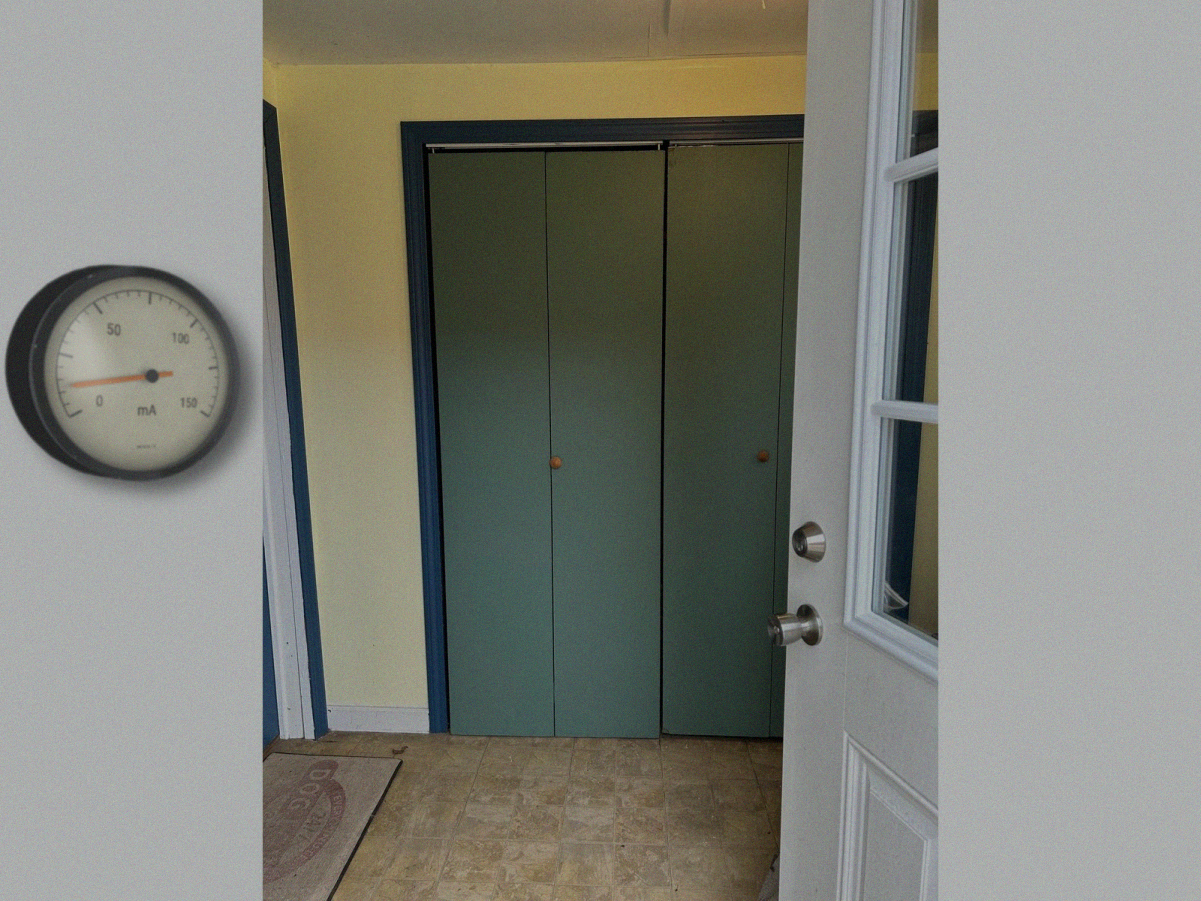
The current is {"value": 12.5, "unit": "mA"}
